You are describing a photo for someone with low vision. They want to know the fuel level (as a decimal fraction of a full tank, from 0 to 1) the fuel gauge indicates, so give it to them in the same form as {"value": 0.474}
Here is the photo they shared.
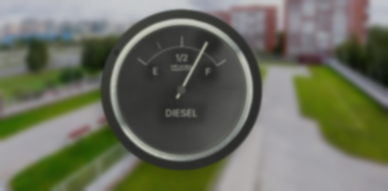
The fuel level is {"value": 0.75}
